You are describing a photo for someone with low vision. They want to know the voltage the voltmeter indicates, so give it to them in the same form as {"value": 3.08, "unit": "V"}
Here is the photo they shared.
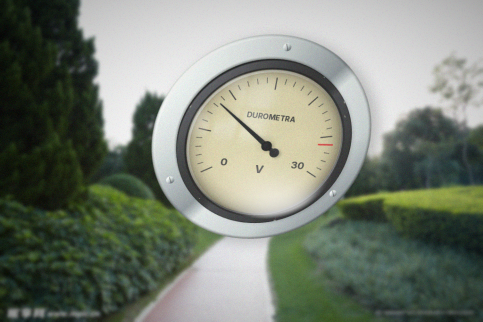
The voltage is {"value": 8.5, "unit": "V"}
